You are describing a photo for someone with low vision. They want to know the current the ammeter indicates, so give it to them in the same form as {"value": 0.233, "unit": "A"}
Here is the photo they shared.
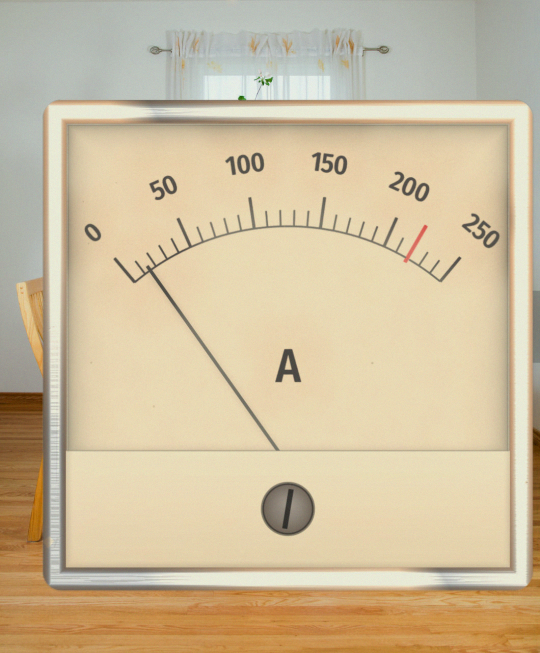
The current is {"value": 15, "unit": "A"}
